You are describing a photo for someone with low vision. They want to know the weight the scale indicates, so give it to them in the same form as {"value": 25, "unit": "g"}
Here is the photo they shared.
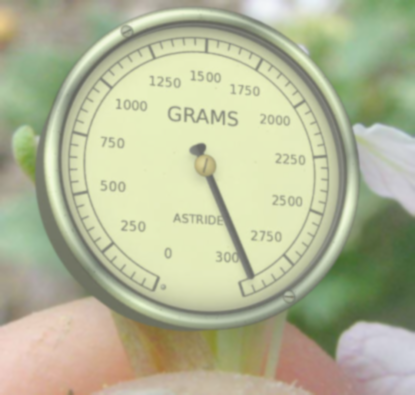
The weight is {"value": 2950, "unit": "g"}
